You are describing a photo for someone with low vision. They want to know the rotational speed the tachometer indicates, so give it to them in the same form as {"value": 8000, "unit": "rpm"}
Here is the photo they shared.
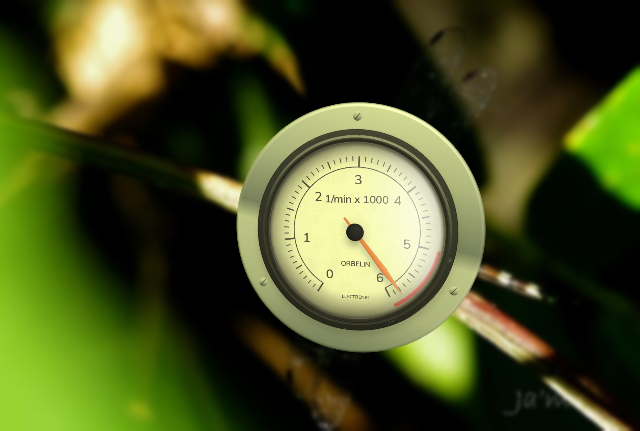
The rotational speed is {"value": 5800, "unit": "rpm"}
